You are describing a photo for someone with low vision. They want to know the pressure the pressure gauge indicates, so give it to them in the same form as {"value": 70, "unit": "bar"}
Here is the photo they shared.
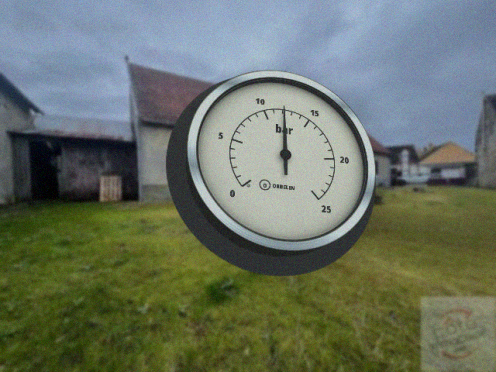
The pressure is {"value": 12, "unit": "bar"}
